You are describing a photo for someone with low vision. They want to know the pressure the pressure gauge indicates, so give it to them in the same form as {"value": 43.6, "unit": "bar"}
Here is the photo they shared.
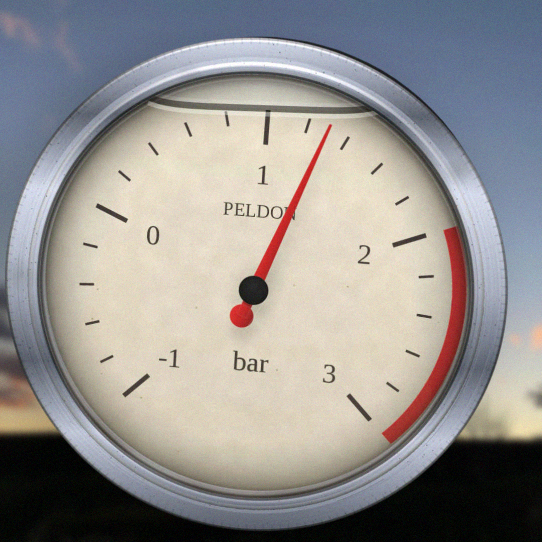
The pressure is {"value": 1.3, "unit": "bar"}
